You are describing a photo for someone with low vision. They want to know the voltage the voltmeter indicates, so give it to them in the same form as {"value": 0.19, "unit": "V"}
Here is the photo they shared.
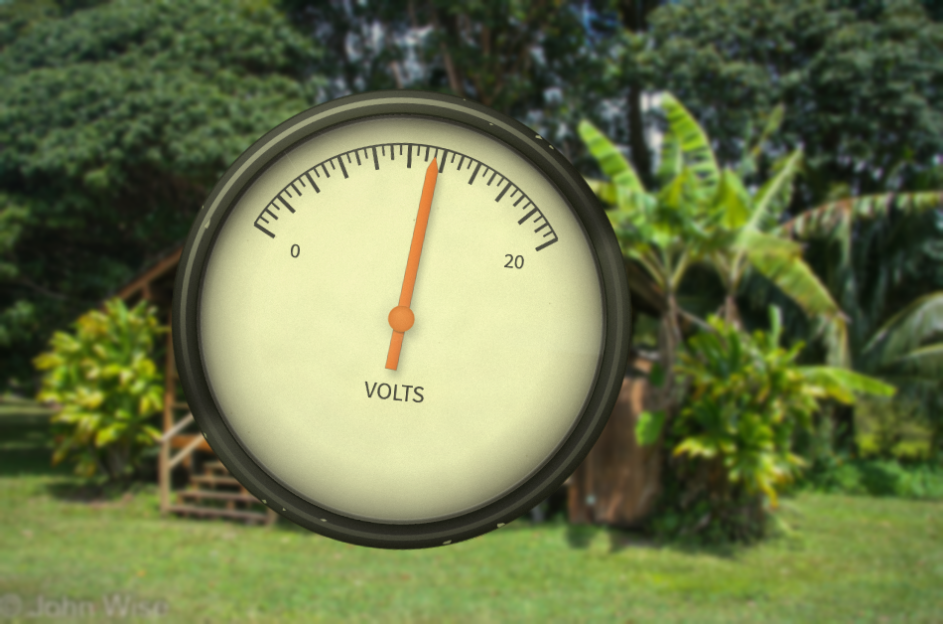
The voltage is {"value": 11.5, "unit": "V"}
